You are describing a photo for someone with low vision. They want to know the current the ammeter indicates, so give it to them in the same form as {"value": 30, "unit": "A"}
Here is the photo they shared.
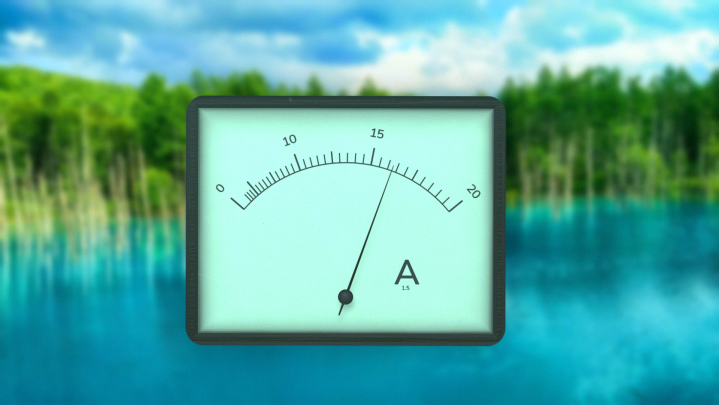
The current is {"value": 16.25, "unit": "A"}
